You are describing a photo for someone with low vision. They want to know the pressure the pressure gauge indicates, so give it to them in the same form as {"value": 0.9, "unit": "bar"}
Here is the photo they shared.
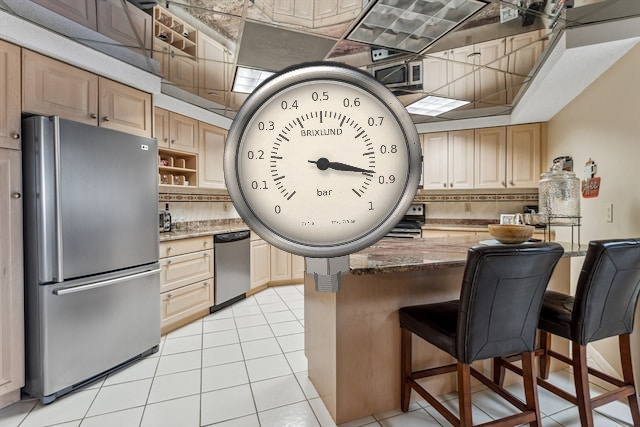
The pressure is {"value": 0.88, "unit": "bar"}
